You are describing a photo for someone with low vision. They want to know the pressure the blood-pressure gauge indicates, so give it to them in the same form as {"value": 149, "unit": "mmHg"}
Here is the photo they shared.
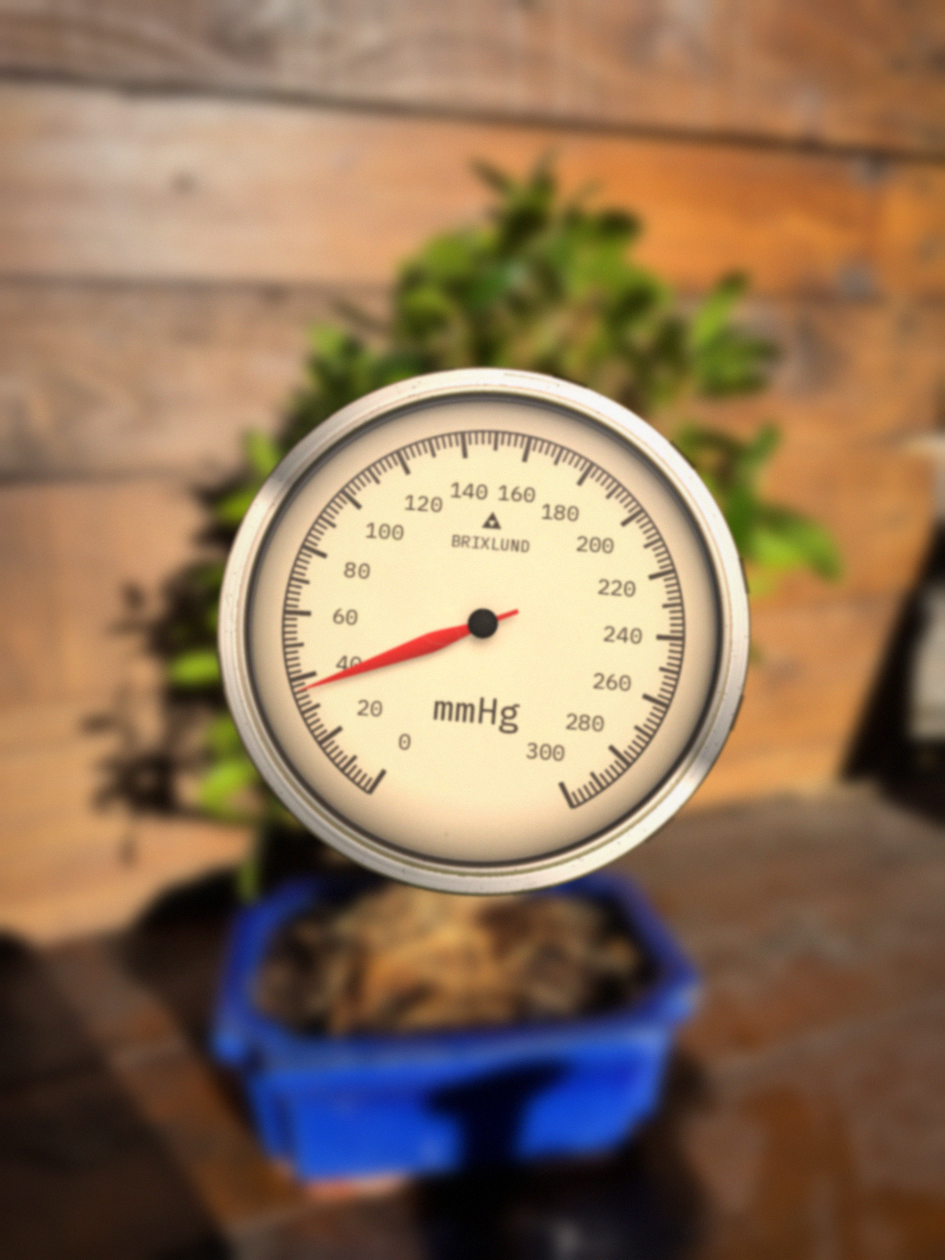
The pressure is {"value": 36, "unit": "mmHg"}
